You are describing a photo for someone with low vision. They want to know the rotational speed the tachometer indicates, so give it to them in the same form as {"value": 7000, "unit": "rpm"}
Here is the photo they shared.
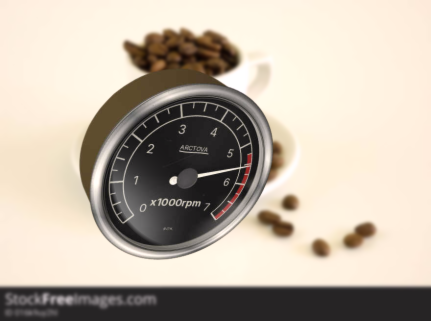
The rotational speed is {"value": 5500, "unit": "rpm"}
